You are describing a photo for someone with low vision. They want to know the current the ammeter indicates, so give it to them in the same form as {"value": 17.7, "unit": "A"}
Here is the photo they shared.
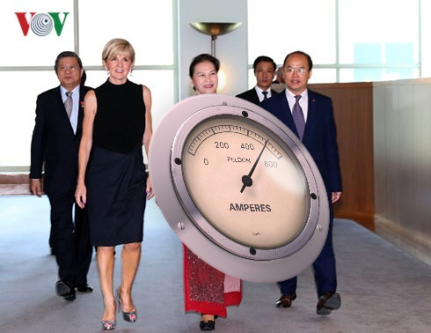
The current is {"value": 500, "unit": "A"}
